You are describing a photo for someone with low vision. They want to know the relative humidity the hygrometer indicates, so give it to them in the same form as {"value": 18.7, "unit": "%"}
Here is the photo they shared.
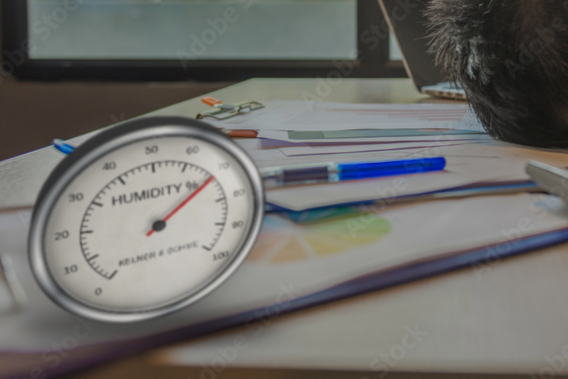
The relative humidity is {"value": 70, "unit": "%"}
